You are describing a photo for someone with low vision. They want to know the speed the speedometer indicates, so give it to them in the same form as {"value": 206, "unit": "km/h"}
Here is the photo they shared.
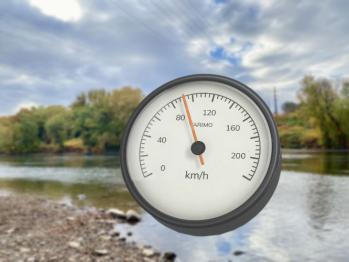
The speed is {"value": 92, "unit": "km/h"}
